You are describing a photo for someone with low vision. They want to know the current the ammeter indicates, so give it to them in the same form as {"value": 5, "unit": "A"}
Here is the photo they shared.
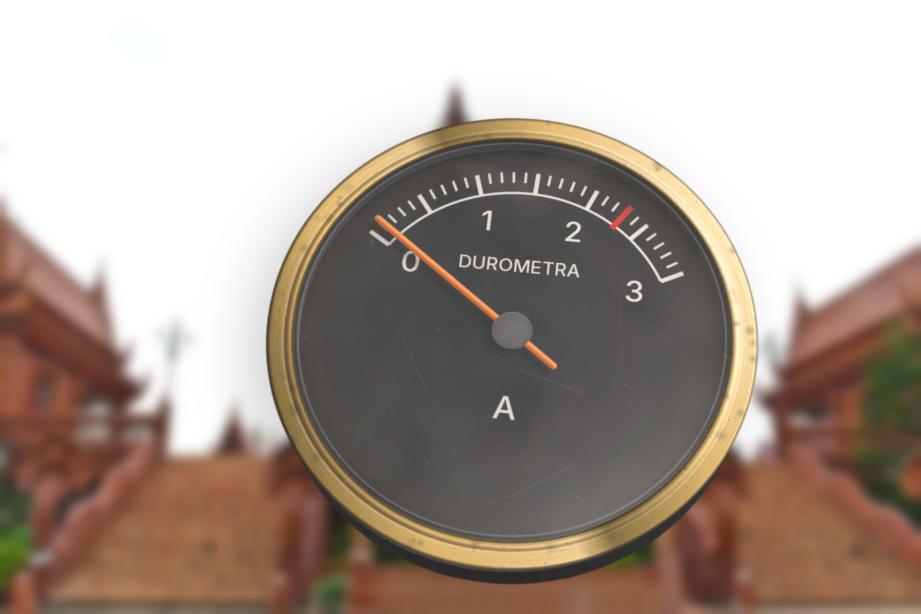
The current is {"value": 0.1, "unit": "A"}
